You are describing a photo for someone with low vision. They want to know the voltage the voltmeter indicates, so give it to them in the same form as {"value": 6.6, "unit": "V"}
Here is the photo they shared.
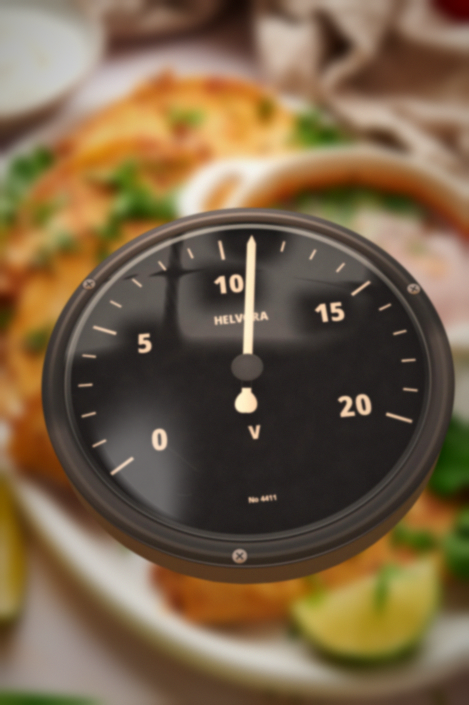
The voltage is {"value": 11, "unit": "V"}
